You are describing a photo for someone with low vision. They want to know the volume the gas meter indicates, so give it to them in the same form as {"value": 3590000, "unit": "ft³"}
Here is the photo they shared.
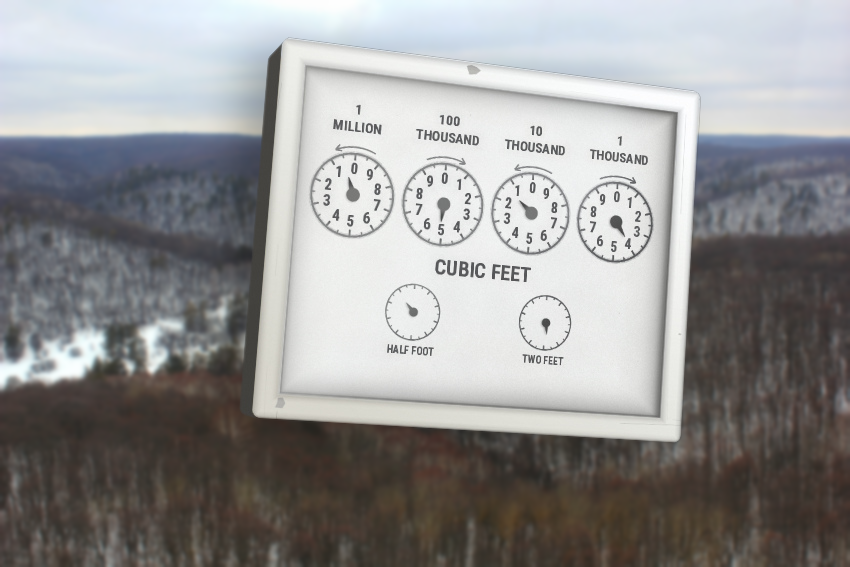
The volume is {"value": 51400, "unit": "ft³"}
